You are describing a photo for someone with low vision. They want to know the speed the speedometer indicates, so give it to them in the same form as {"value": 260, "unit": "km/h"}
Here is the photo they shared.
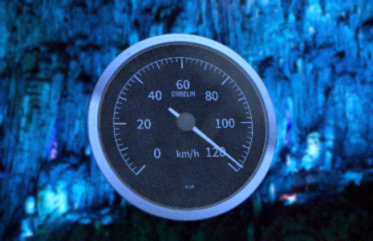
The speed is {"value": 118, "unit": "km/h"}
